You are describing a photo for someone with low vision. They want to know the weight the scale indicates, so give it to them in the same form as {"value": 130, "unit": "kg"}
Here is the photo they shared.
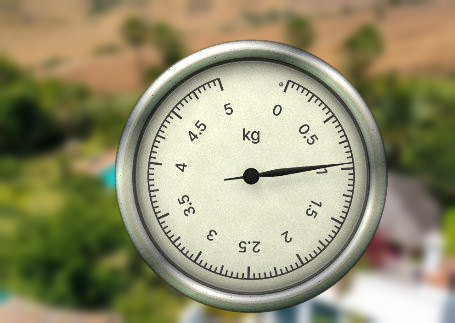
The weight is {"value": 0.95, "unit": "kg"}
